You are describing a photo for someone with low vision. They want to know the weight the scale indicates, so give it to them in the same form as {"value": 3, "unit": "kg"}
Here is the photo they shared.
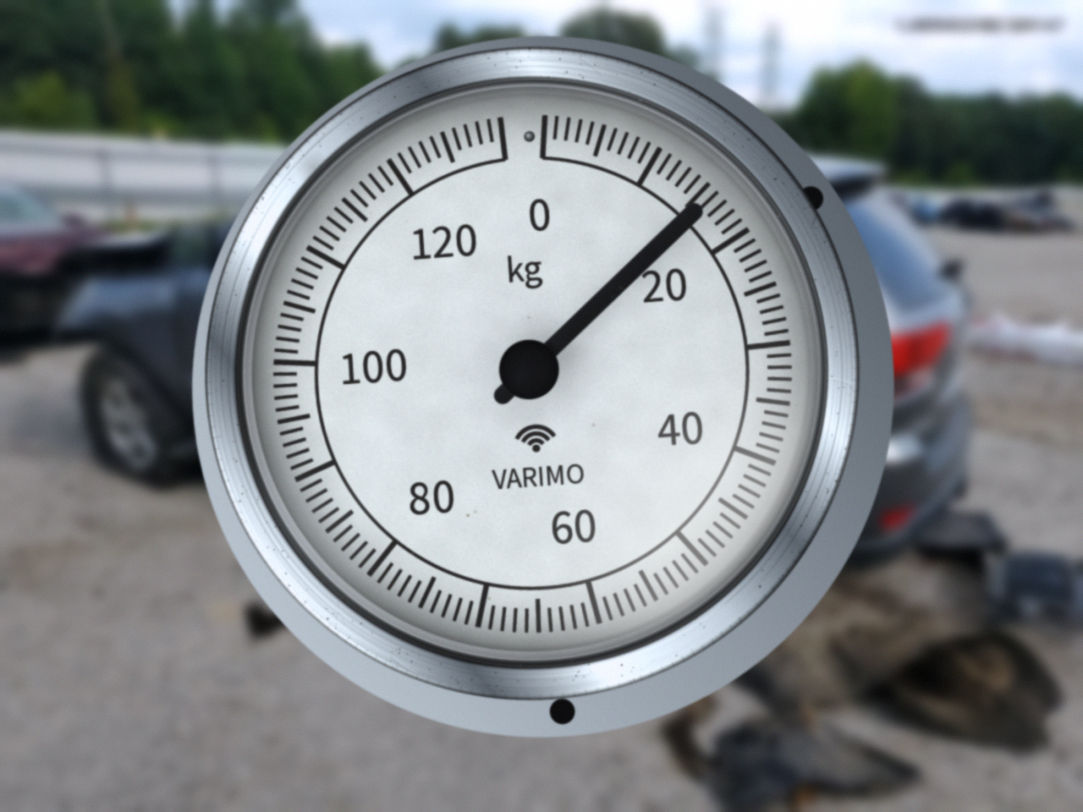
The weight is {"value": 16, "unit": "kg"}
